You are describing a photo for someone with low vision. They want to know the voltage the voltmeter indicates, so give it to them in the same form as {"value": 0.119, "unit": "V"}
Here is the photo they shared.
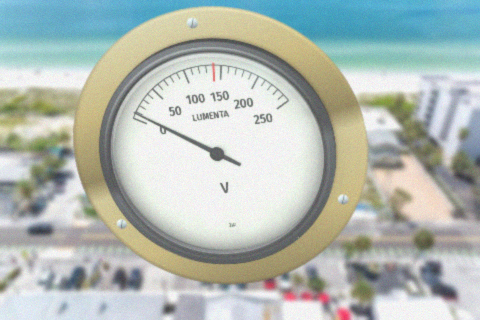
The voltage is {"value": 10, "unit": "V"}
